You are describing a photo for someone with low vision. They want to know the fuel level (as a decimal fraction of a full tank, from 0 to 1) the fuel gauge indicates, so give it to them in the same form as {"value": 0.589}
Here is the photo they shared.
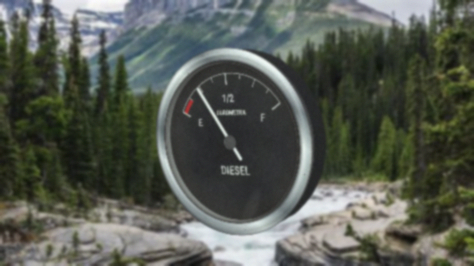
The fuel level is {"value": 0.25}
